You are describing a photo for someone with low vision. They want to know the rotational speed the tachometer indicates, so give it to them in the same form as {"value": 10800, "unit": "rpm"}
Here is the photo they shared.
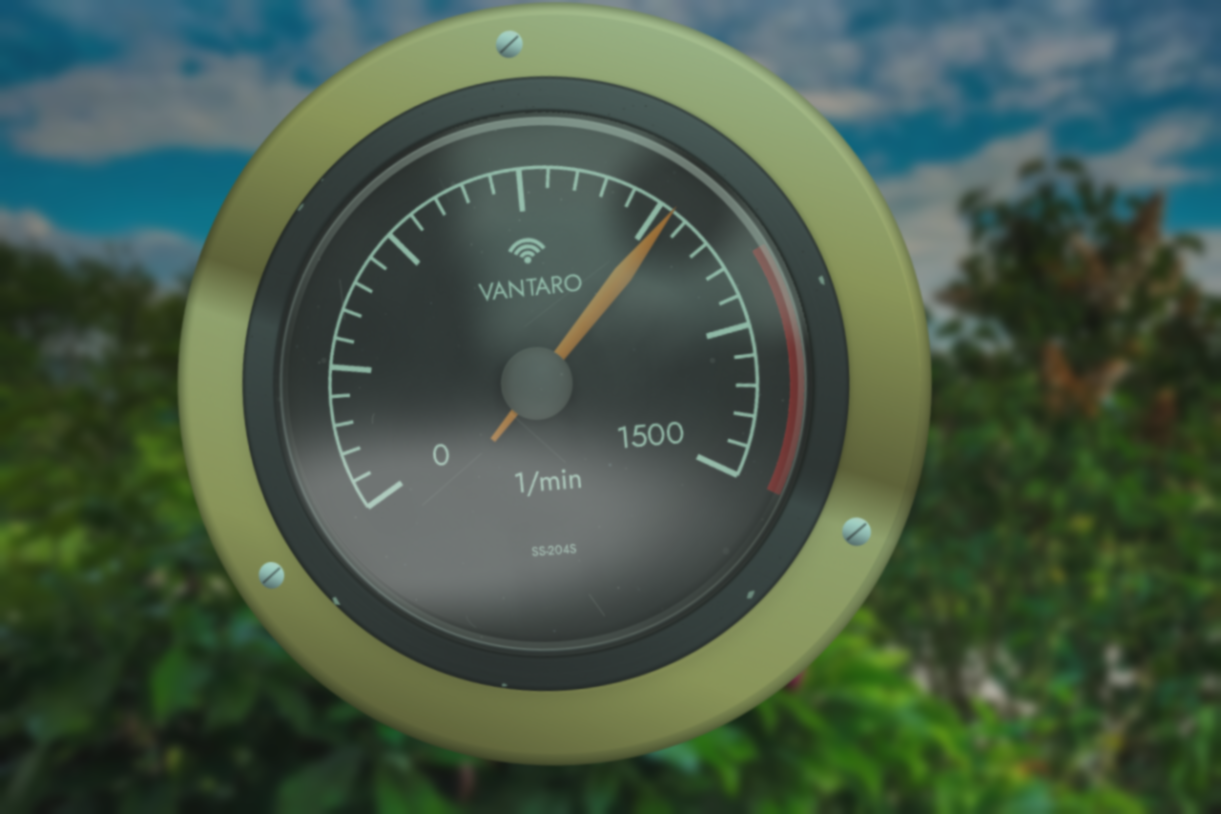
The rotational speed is {"value": 1025, "unit": "rpm"}
